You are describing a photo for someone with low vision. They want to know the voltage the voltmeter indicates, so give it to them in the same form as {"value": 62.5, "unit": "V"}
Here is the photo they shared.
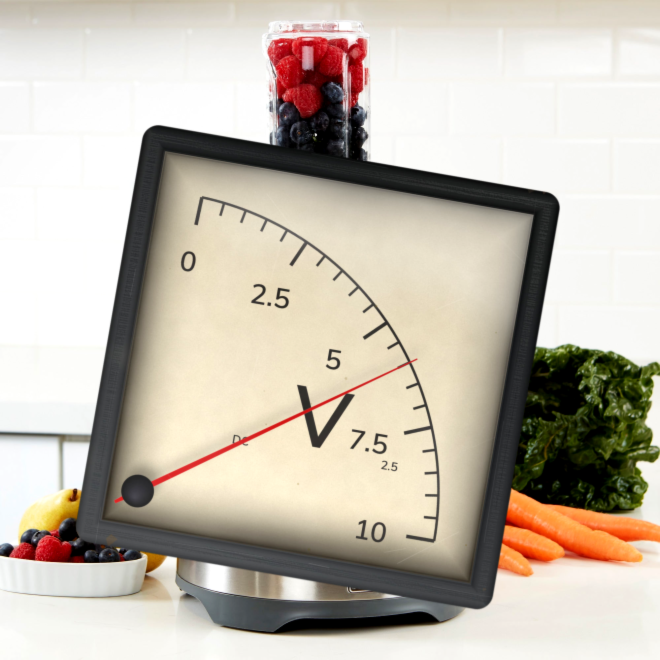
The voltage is {"value": 6, "unit": "V"}
